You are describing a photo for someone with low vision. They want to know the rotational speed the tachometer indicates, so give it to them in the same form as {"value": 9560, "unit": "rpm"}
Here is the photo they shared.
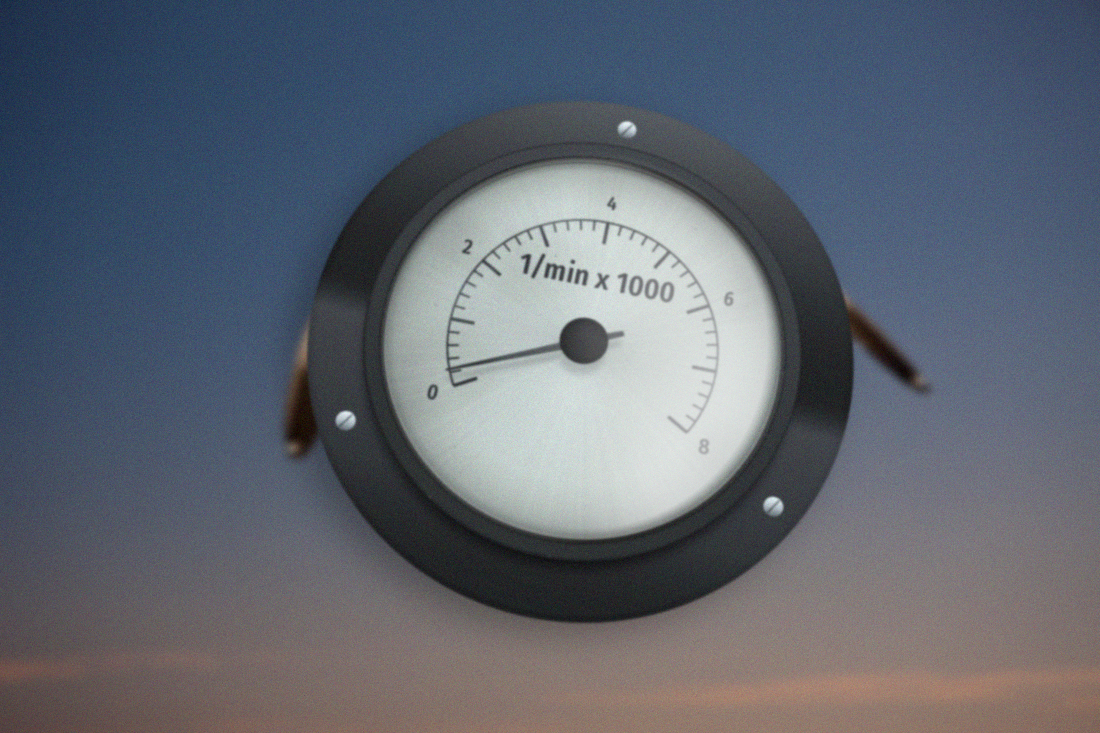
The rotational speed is {"value": 200, "unit": "rpm"}
